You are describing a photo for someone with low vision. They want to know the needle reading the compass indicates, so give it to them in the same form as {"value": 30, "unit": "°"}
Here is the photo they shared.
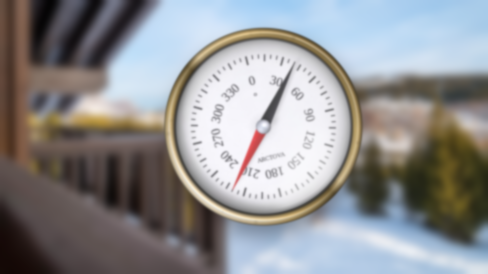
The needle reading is {"value": 220, "unit": "°"}
